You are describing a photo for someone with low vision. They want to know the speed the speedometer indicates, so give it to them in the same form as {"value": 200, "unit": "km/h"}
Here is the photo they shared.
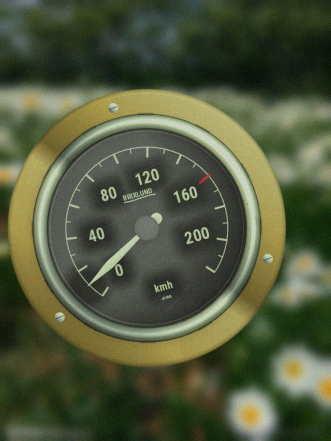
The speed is {"value": 10, "unit": "km/h"}
